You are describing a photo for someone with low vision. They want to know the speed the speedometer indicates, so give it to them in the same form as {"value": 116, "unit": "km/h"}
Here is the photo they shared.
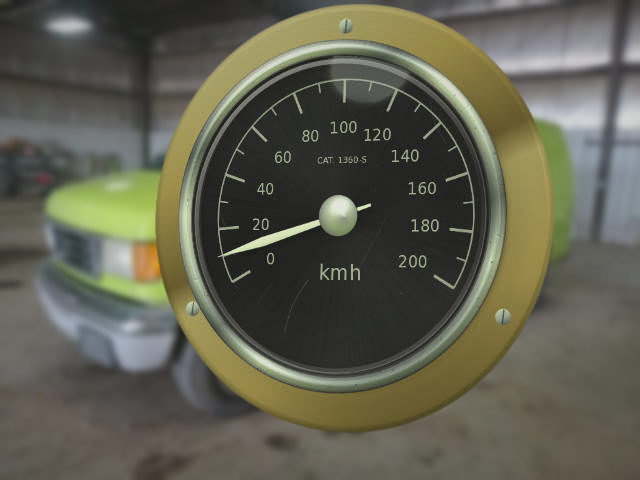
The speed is {"value": 10, "unit": "km/h"}
